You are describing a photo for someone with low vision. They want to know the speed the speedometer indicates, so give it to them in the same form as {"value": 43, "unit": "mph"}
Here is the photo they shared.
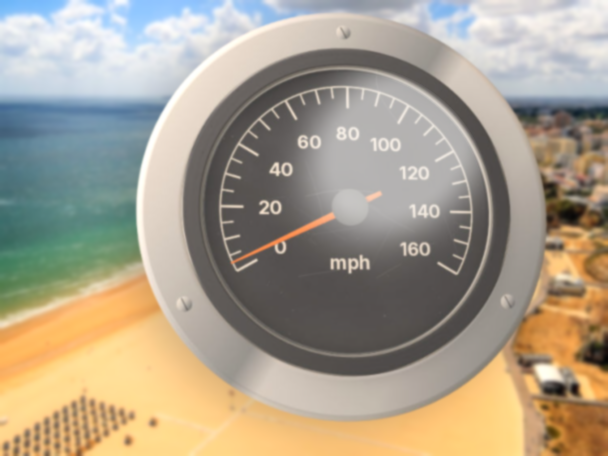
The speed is {"value": 2.5, "unit": "mph"}
